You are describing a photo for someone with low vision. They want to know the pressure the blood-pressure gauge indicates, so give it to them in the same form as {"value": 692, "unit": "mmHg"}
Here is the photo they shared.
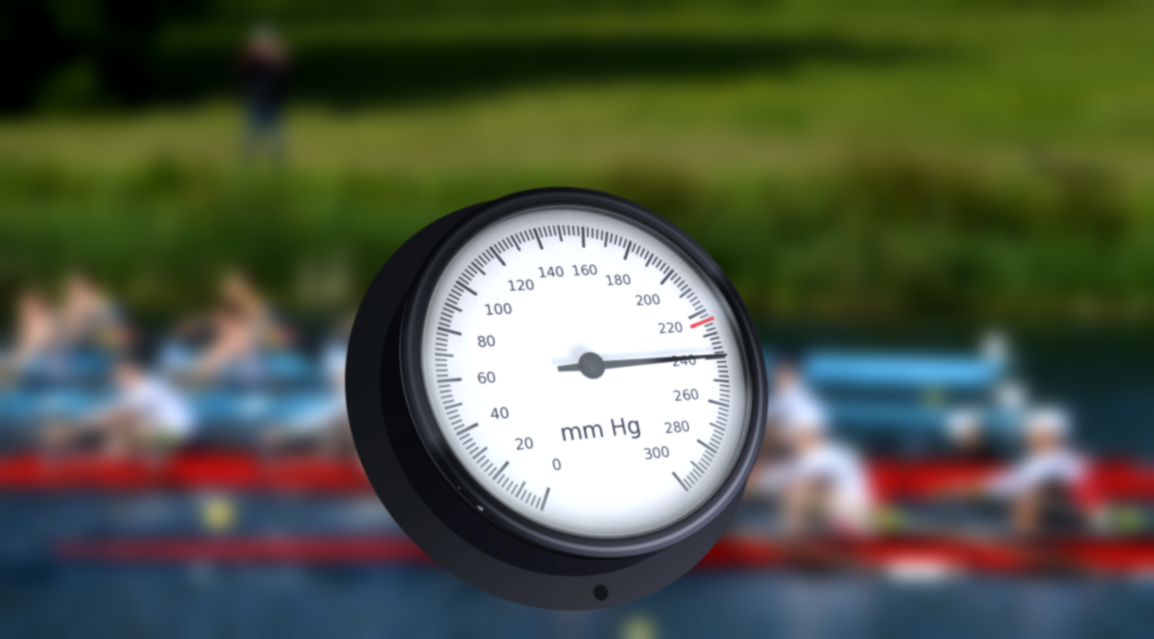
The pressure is {"value": 240, "unit": "mmHg"}
